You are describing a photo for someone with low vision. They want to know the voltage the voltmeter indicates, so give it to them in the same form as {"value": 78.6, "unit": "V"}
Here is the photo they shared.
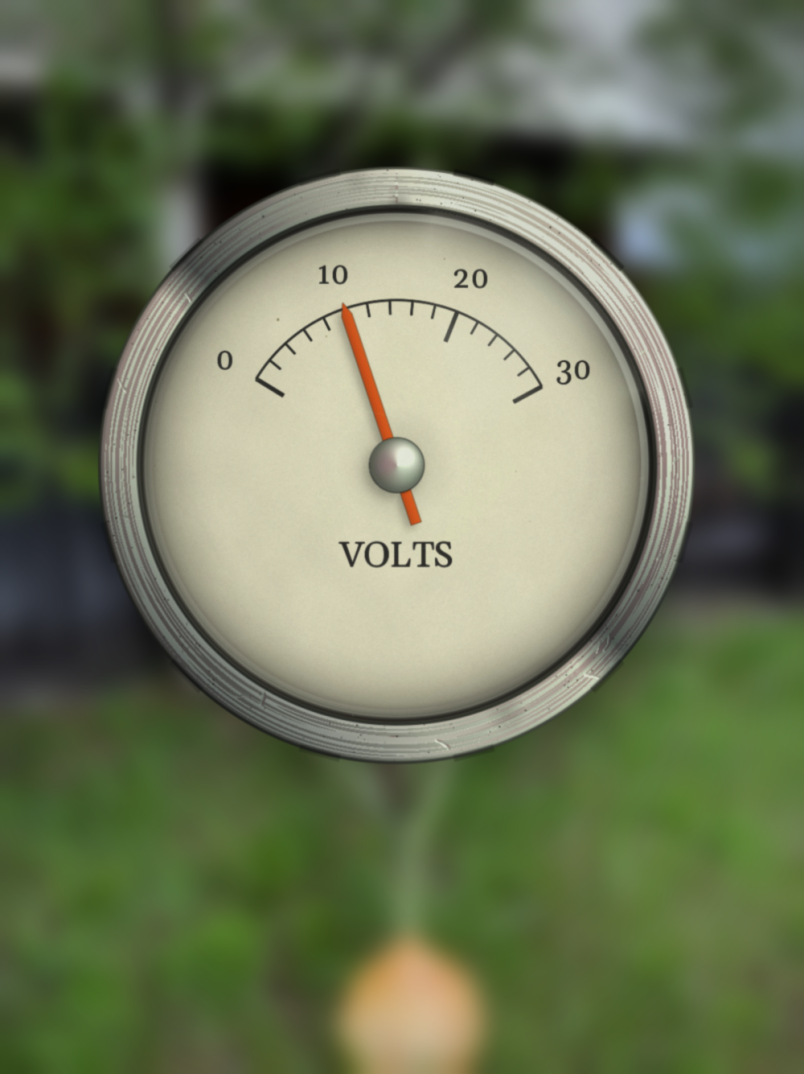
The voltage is {"value": 10, "unit": "V"}
